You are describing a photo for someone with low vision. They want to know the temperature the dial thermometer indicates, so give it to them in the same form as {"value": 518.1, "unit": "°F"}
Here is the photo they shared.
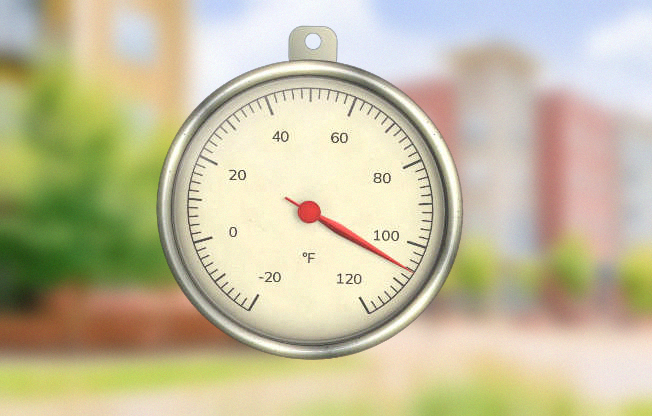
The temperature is {"value": 106, "unit": "°F"}
